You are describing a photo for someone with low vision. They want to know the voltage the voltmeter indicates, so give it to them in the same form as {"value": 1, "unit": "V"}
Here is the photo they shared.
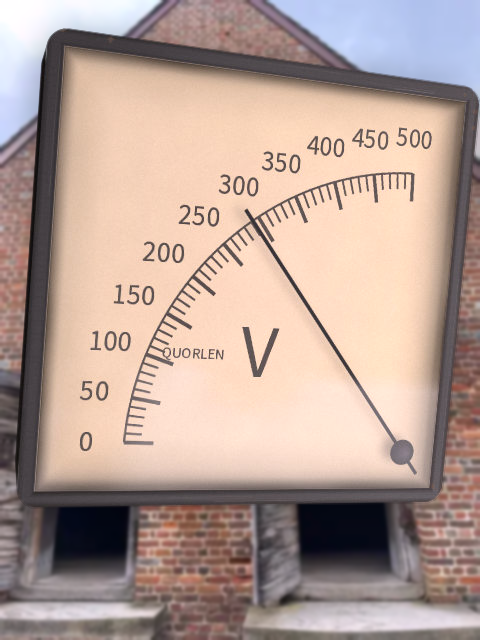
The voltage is {"value": 290, "unit": "V"}
